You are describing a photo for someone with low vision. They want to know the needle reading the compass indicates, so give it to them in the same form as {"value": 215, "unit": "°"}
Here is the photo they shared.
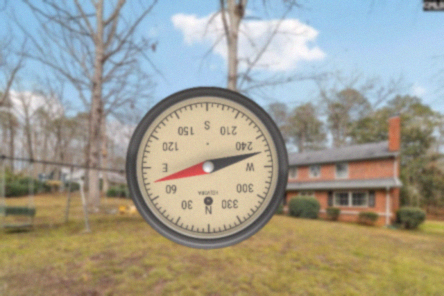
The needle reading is {"value": 75, "unit": "°"}
